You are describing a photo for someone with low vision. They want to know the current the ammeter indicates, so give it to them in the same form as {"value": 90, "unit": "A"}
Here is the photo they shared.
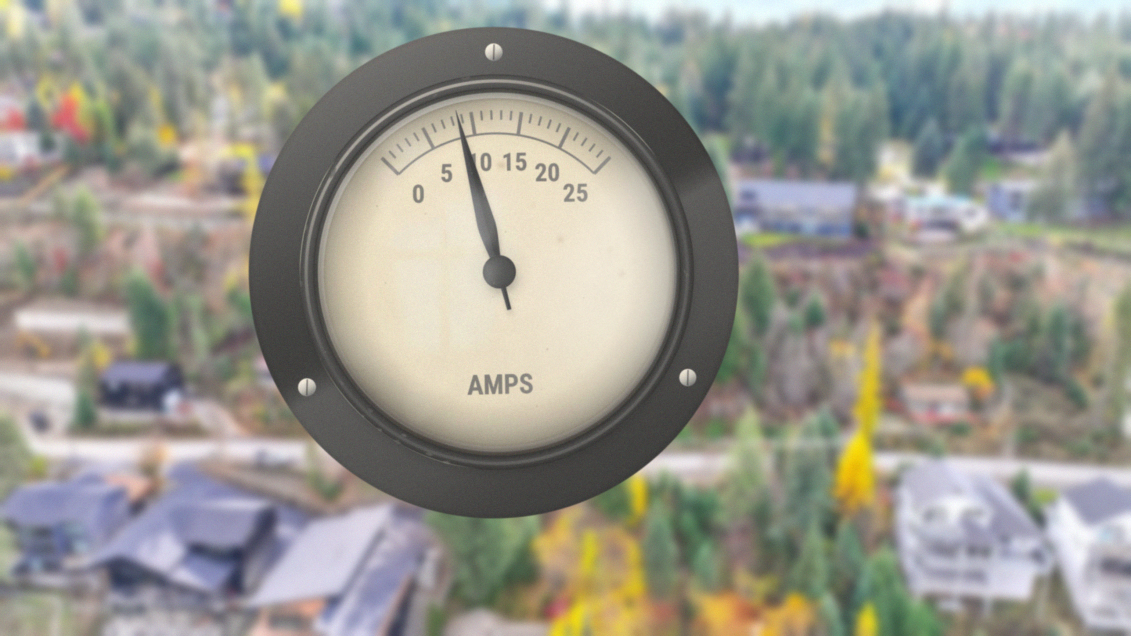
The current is {"value": 8.5, "unit": "A"}
